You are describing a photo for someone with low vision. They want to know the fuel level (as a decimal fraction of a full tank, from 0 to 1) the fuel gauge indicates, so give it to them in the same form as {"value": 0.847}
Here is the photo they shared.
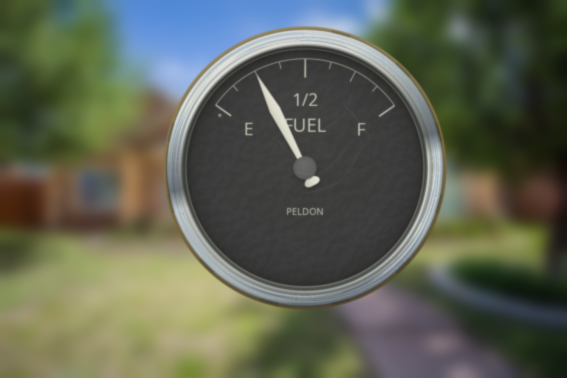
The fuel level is {"value": 0.25}
